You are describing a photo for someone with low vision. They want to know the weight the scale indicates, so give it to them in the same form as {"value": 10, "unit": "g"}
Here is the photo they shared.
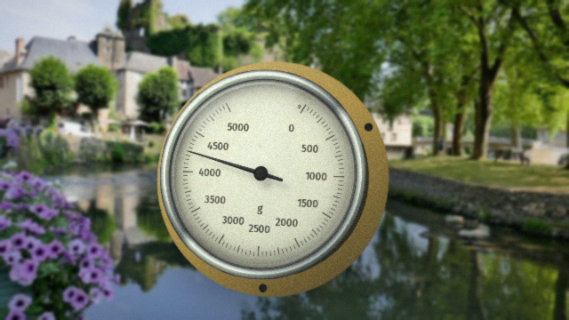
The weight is {"value": 4250, "unit": "g"}
